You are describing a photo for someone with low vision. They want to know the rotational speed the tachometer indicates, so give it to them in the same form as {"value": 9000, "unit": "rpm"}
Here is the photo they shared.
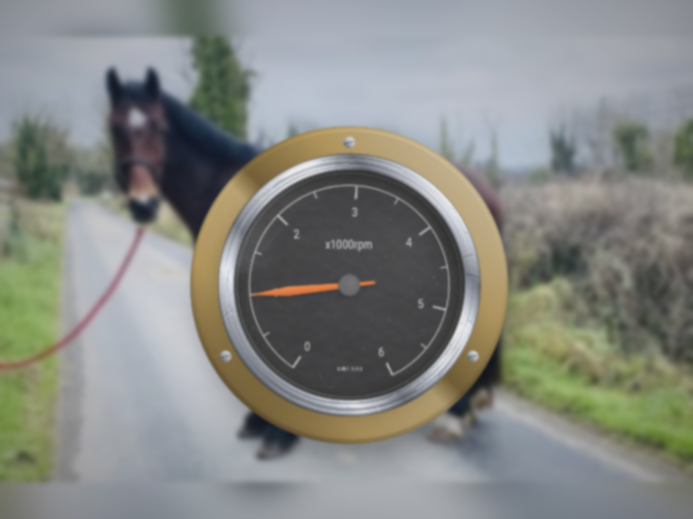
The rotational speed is {"value": 1000, "unit": "rpm"}
